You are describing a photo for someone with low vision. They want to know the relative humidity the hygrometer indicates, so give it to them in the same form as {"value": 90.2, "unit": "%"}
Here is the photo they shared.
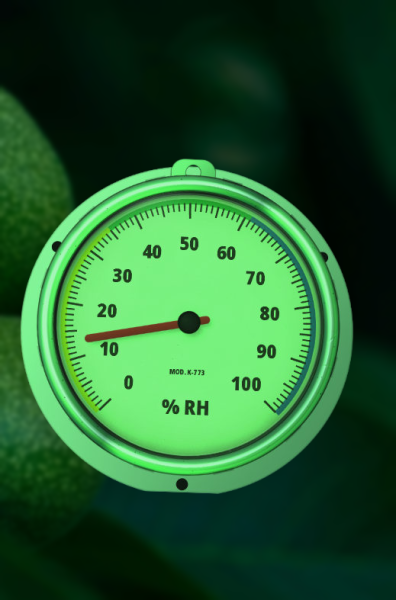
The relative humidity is {"value": 13, "unit": "%"}
